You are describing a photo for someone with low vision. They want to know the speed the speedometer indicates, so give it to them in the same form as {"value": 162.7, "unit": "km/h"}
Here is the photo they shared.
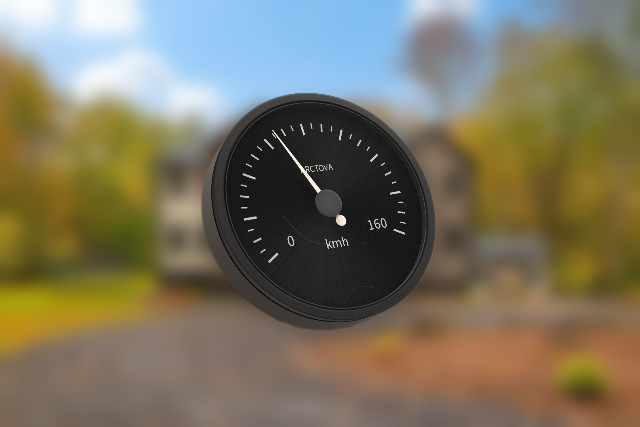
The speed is {"value": 65, "unit": "km/h"}
